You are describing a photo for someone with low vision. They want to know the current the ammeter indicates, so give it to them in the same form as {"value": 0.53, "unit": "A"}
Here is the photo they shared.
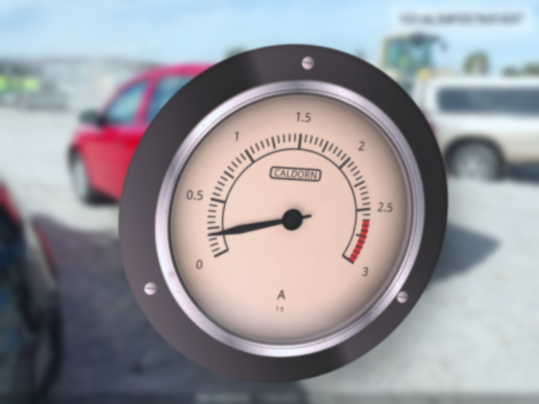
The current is {"value": 0.2, "unit": "A"}
